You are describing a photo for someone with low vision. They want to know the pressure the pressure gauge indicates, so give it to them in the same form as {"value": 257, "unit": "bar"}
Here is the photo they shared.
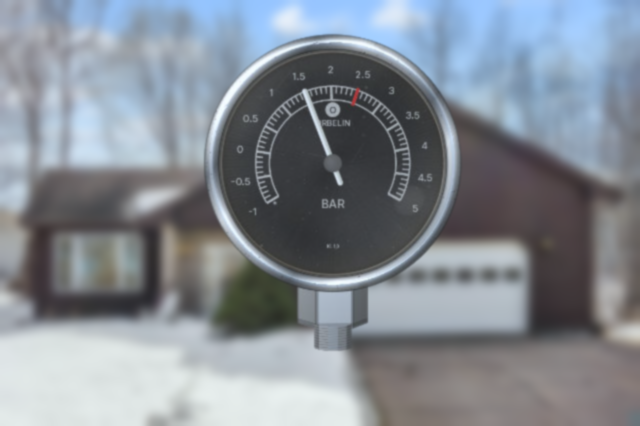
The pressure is {"value": 1.5, "unit": "bar"}
